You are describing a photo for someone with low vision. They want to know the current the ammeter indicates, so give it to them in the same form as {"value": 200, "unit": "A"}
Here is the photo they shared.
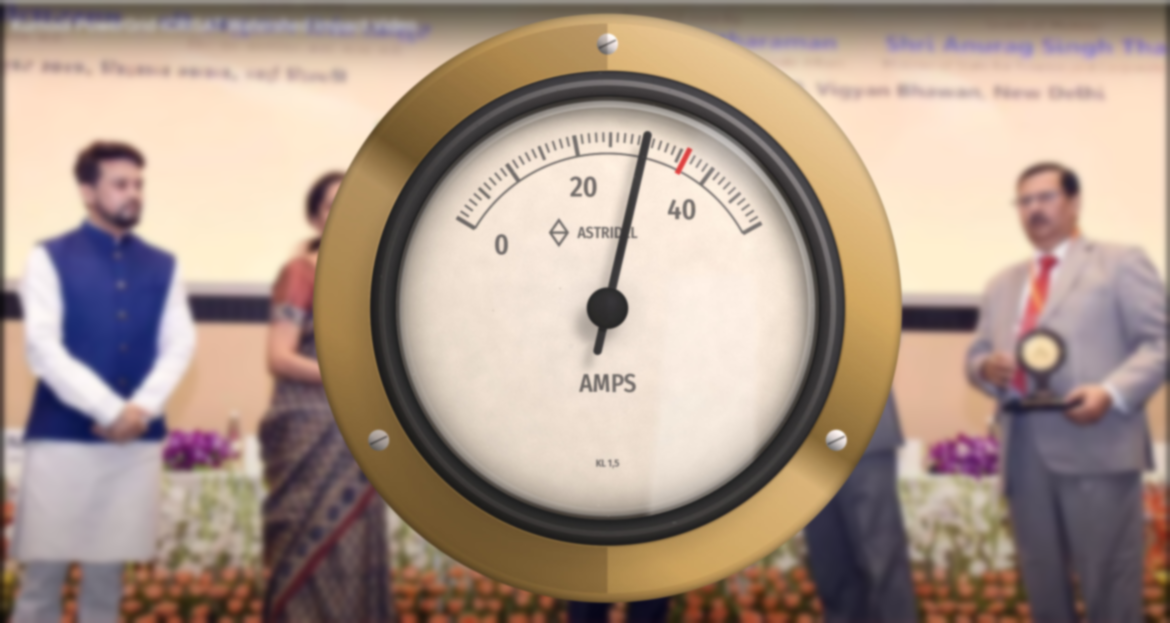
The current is {"value": 30, "unit": "A"}
